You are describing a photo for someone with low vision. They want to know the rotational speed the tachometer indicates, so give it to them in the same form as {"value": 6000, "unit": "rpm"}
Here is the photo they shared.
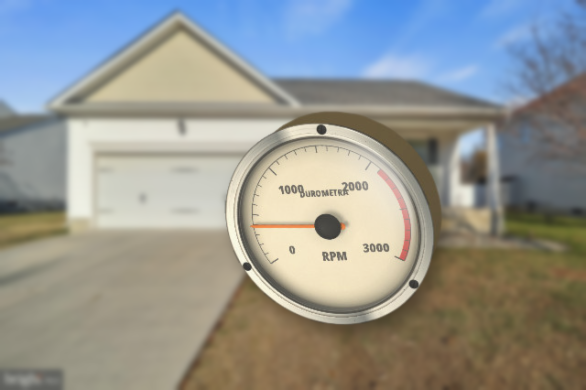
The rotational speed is {"value": 400, "unit": "rpm"}
